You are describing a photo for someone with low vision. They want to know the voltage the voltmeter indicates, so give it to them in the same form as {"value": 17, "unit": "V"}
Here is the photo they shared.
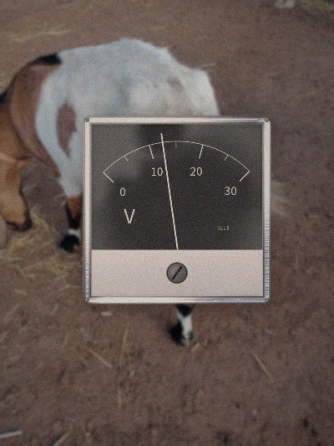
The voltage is {"value": 12.5, "unit": "V"}
